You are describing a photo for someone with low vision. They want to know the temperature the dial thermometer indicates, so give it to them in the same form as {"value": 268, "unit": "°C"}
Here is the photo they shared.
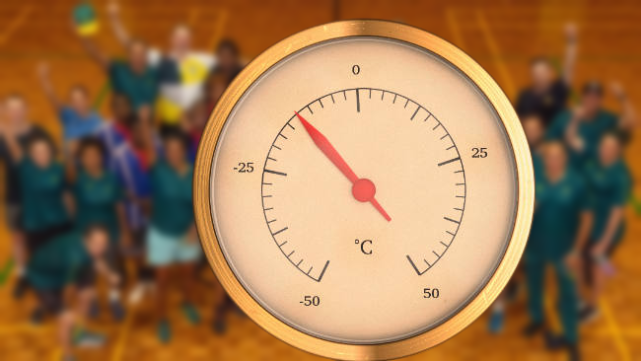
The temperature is {"value": -12.5, "unit": "°C"}
